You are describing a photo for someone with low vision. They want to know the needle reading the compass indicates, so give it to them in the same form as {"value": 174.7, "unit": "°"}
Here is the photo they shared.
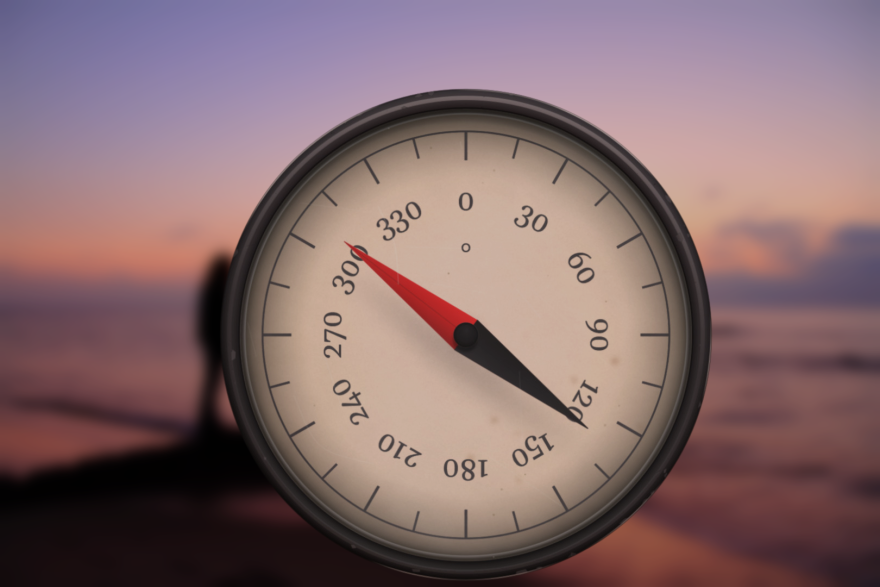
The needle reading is {"value": 307.5, "unit": "°"}
